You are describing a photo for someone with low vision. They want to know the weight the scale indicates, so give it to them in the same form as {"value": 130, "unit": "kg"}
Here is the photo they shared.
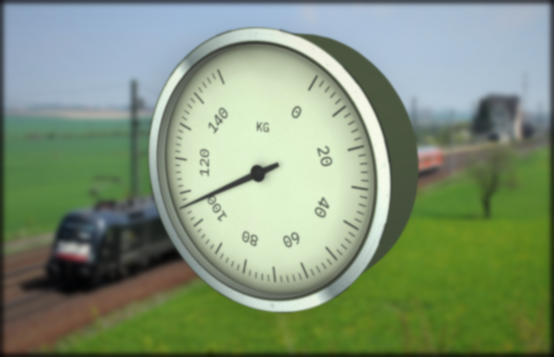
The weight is {"value": 106, "unit": "kg"}
